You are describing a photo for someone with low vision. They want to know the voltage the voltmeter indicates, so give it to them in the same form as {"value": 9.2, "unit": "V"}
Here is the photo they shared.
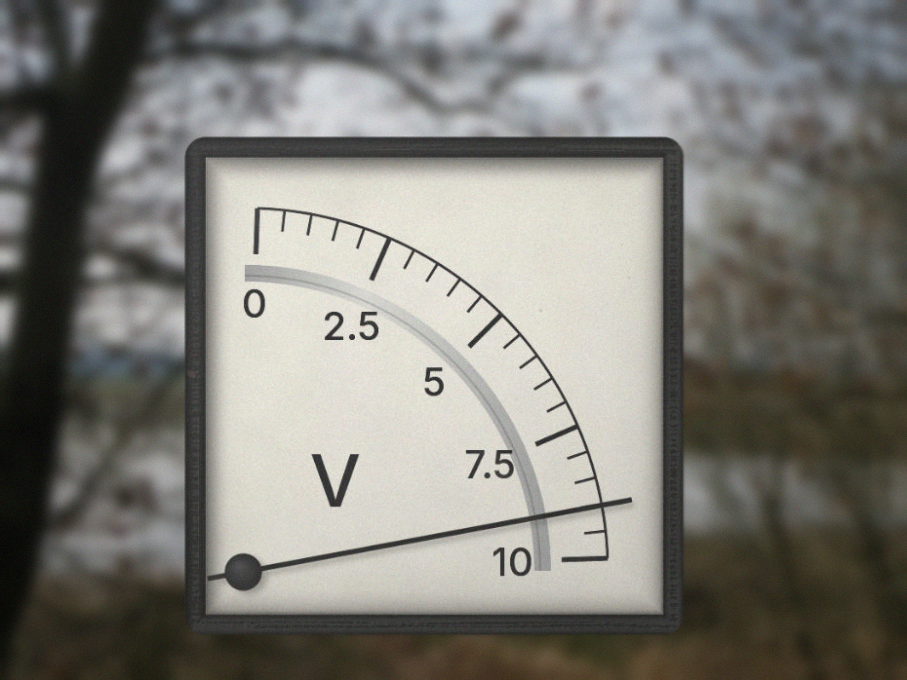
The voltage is {"value": 9, "unit": "V"}
